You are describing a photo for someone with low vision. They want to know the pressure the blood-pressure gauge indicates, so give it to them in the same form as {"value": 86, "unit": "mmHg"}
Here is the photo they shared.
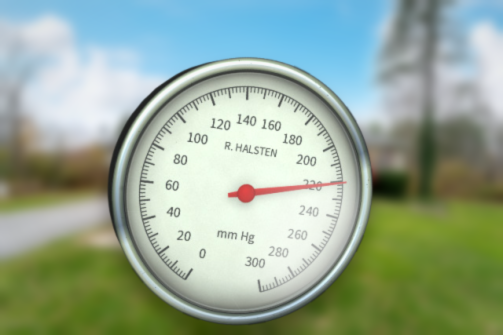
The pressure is {"value": 220, "unit": "mmHg"}
